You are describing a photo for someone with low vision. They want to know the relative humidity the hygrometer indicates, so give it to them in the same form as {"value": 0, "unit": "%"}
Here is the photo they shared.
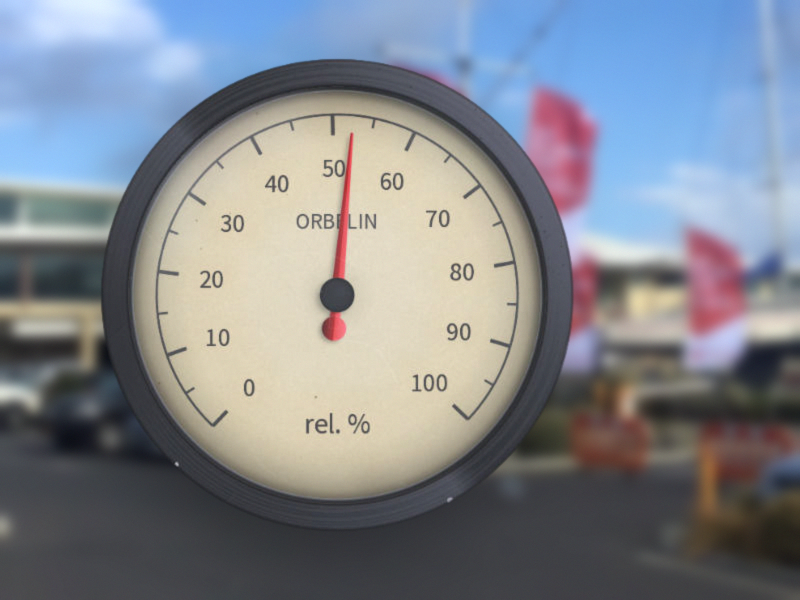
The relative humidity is {"value": 52.5, "unit": "%"}
